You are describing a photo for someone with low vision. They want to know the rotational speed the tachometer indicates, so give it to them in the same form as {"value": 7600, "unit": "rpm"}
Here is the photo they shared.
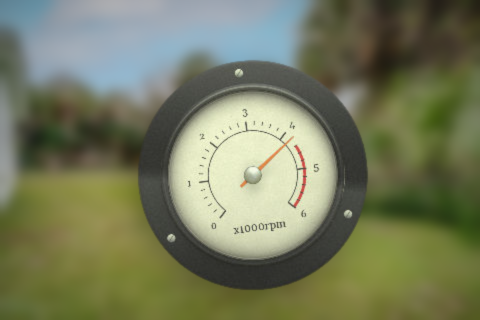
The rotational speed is {"value": 4200, "unit": "rpm"}
